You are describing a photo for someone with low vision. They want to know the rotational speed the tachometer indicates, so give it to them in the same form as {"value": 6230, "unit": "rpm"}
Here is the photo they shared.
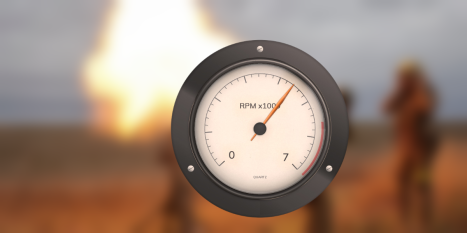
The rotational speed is {"value": 4400, "unit": "rpm"}
